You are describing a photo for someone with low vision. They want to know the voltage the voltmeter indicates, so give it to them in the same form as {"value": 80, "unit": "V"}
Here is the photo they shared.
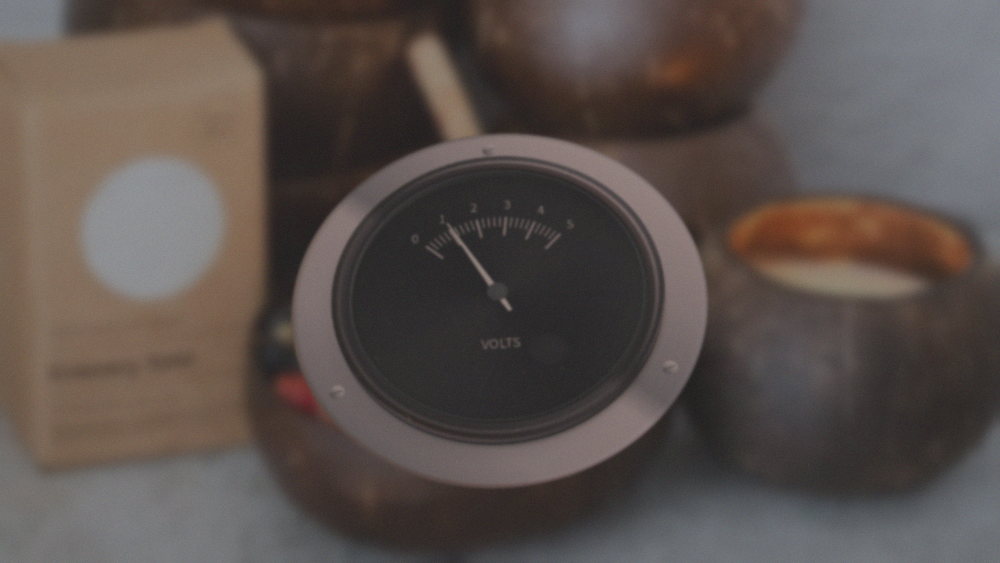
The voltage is {"value": 1, "unit": "V"}
